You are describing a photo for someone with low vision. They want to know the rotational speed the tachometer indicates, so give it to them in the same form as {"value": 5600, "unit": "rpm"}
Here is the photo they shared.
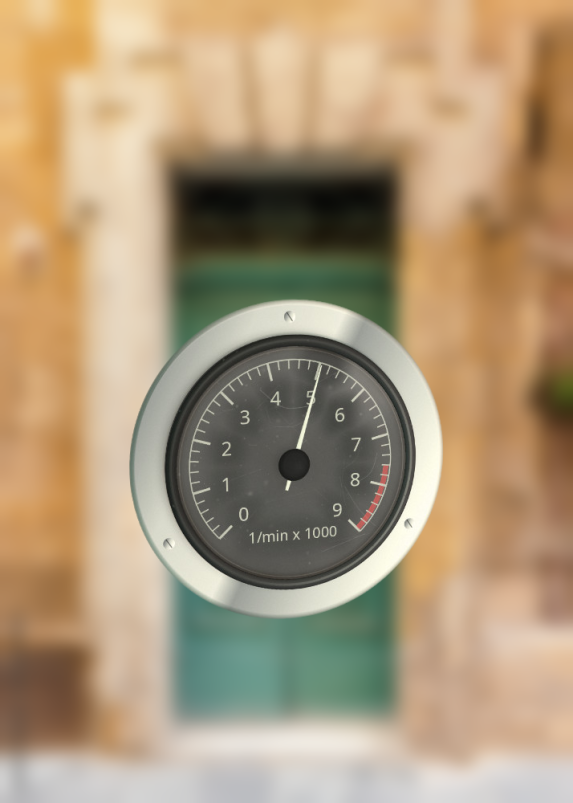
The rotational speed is {"value": 5000, "unit": "rpm"}
